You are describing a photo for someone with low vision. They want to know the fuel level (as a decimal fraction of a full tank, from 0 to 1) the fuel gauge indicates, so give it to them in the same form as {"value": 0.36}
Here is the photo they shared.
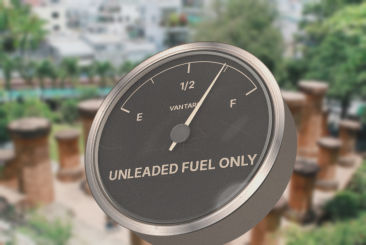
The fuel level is {"value": 0.75}
